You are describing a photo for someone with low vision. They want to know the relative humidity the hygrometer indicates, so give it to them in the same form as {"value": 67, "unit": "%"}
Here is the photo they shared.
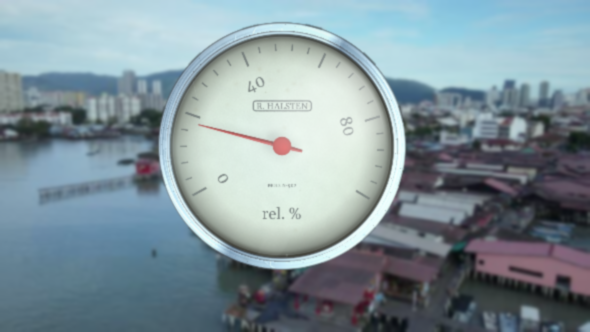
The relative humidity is {"value": 18, "unit": "%"}
